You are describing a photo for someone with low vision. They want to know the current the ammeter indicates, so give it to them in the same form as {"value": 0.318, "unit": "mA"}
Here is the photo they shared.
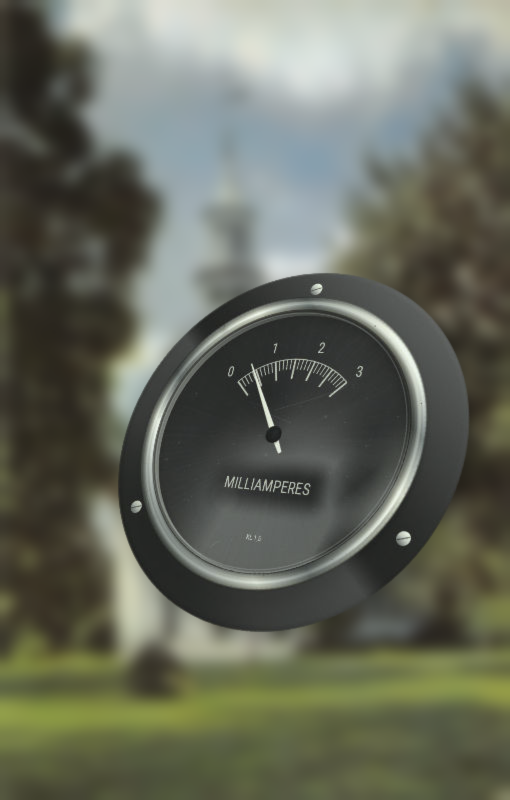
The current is {"value": 0.5, "unit": "mA"}
